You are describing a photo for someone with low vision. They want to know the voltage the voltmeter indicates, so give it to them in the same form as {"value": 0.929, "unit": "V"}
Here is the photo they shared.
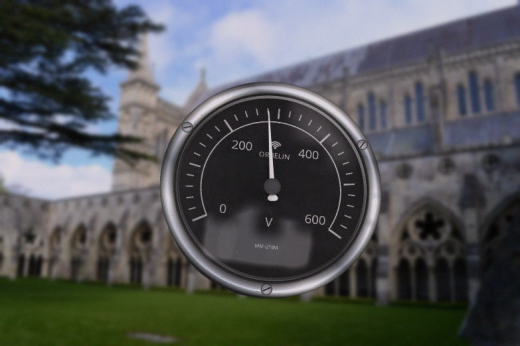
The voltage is {"value": 280, "unit": "V"}
